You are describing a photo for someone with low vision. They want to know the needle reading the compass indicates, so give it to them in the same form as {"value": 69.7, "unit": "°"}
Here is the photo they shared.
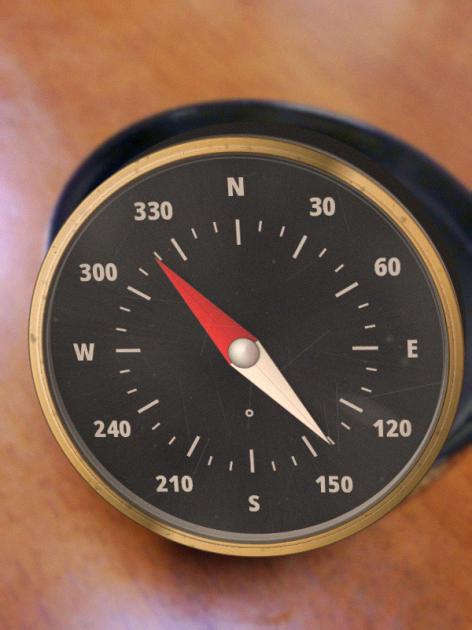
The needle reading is {"value": 320, "unit": "°"}
